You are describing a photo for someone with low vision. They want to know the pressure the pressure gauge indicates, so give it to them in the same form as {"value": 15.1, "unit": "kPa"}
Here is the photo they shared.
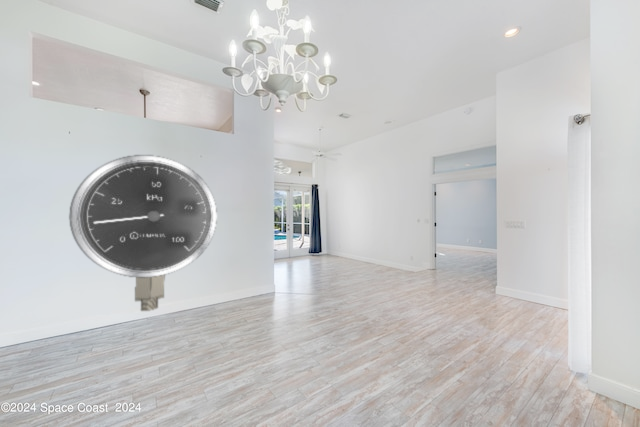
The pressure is {"value": 12.5, "unit": "kPa"}
